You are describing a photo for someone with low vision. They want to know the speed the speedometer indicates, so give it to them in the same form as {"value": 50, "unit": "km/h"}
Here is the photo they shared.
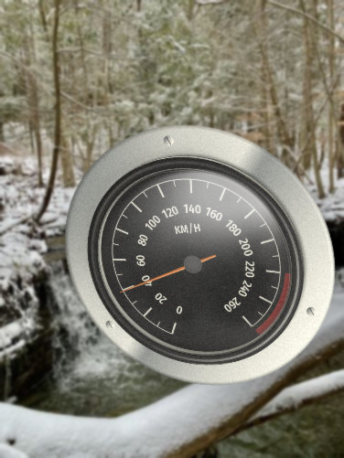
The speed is {"value": 40, "unit": "km/h"}
